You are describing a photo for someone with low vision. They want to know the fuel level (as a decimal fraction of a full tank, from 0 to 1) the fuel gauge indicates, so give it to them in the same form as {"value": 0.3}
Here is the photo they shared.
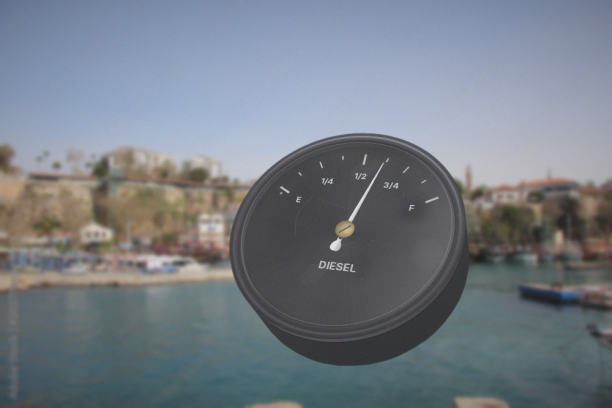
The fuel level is {"value": 0.625}
